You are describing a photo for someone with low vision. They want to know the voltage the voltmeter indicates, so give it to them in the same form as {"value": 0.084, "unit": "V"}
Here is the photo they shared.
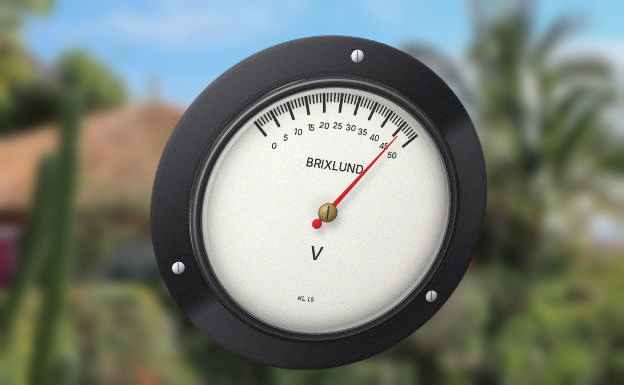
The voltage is {"value": 45, "unit": "V"}
